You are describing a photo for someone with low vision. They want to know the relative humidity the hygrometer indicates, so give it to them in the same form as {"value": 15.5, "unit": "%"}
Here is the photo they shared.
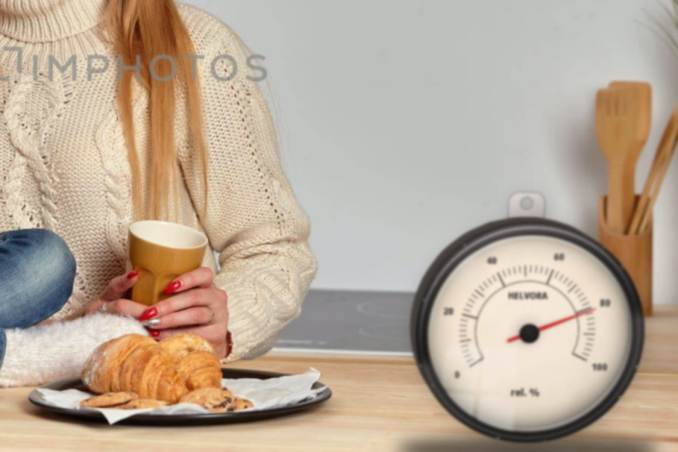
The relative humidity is {"value": 80, "unit": "%"}
